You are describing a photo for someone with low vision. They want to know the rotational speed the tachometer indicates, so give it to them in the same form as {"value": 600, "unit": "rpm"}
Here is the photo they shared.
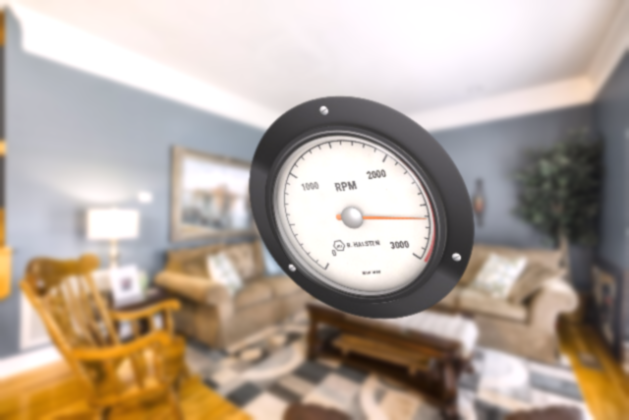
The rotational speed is {"value": 2600, "unit": "rpm"}
